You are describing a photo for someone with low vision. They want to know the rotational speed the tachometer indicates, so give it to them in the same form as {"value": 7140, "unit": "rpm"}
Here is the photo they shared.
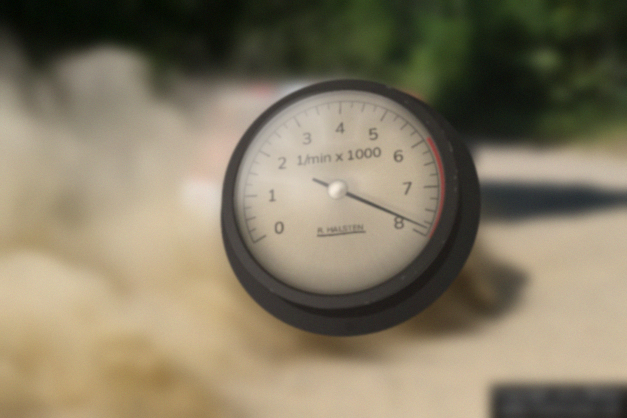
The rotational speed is {"value": 7875, "unit": "rpm"}
